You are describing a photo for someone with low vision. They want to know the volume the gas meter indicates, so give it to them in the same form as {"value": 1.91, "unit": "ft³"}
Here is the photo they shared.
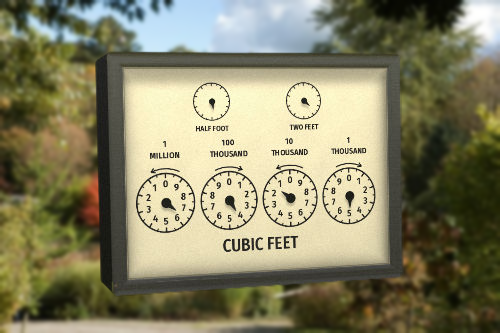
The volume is {"value": 641500, "unit": "ft³"}
